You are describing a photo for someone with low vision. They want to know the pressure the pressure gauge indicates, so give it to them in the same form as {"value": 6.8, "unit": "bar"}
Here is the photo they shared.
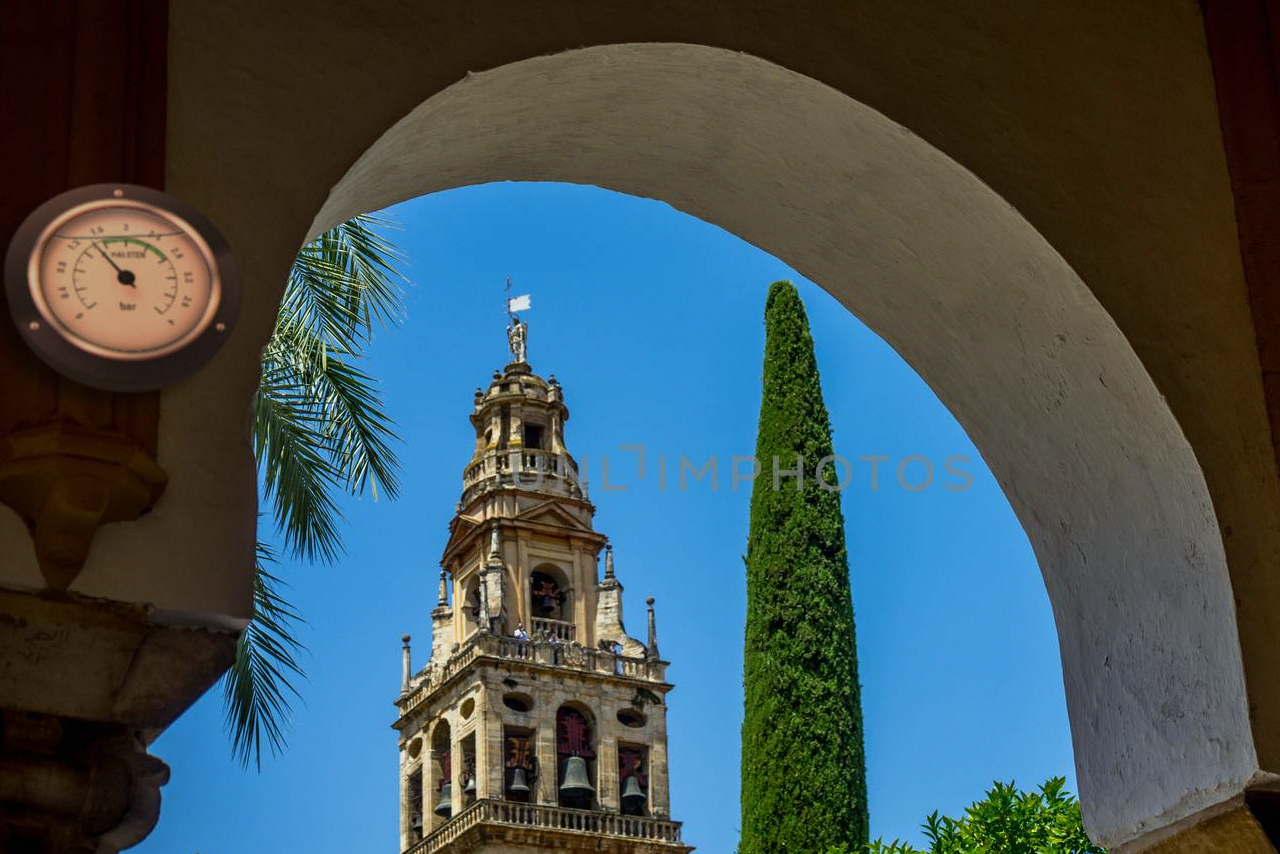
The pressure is {"value": 1.4, "unit": "bar"}
